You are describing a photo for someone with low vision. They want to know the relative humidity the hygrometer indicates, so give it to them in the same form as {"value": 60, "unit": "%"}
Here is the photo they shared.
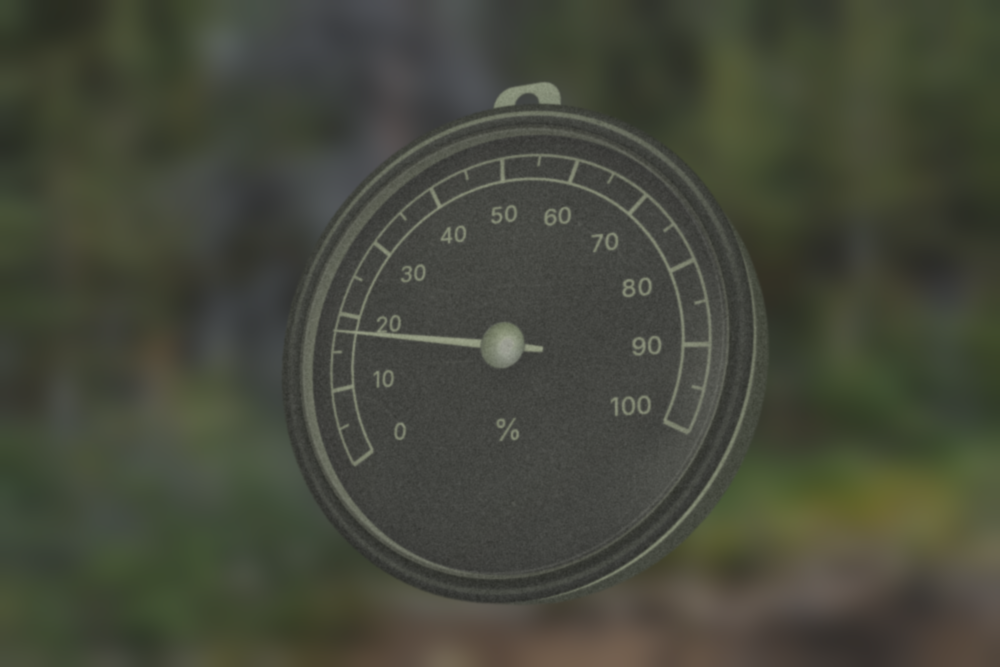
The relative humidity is {"value": 17.5, "unit": "%"}
